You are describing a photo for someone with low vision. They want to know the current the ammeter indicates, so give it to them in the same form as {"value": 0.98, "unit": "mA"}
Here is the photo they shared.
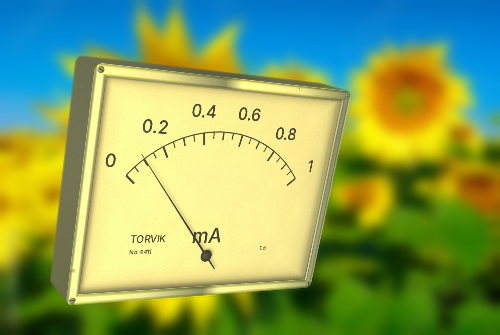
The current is {"value": 0.1, "unit": "mA"}
